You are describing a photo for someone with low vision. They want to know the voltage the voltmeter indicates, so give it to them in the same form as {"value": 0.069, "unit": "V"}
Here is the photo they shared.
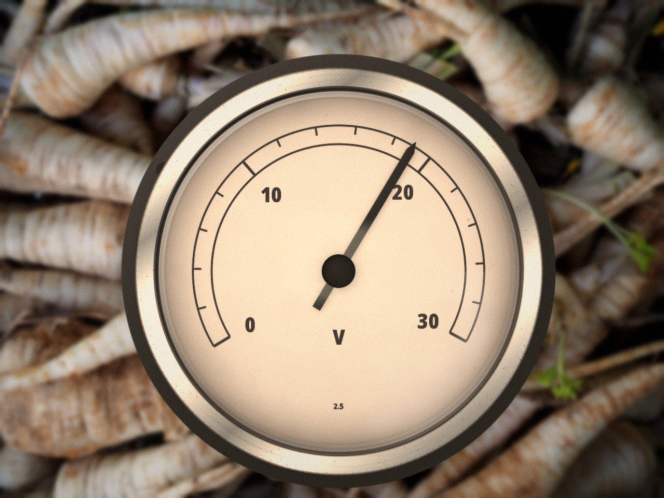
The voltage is {"value": 19, "unit": "V"}
